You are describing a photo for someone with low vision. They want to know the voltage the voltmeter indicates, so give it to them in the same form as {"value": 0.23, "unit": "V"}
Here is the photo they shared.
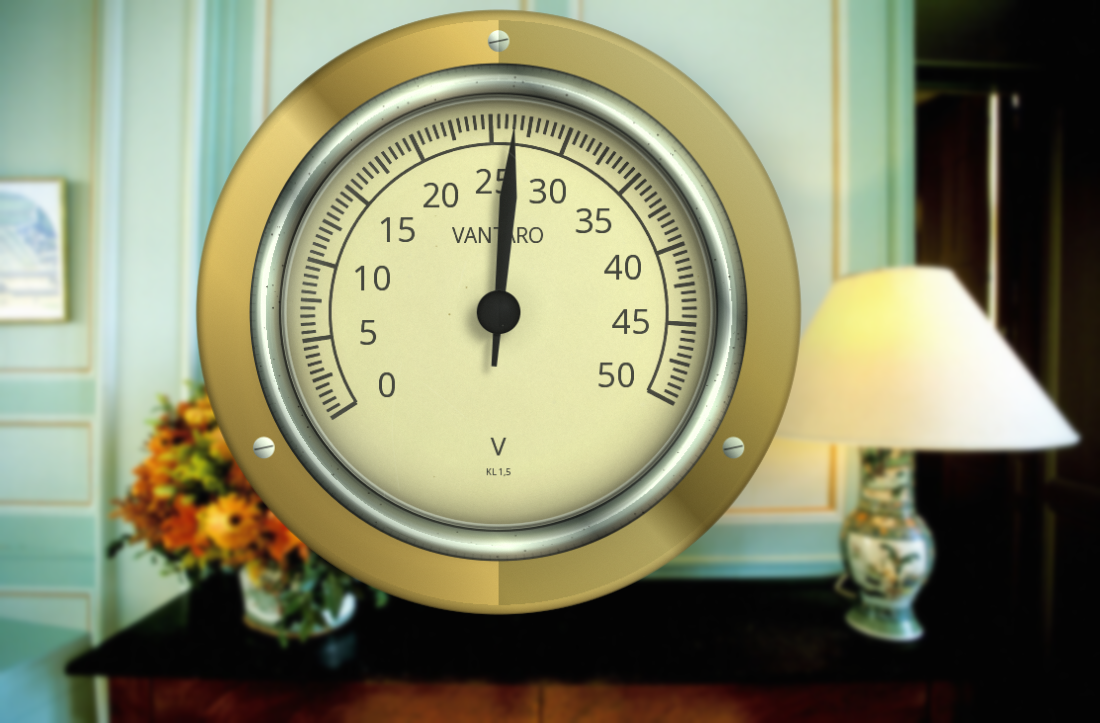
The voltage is {"value": 26.5, "unit": "V"}
